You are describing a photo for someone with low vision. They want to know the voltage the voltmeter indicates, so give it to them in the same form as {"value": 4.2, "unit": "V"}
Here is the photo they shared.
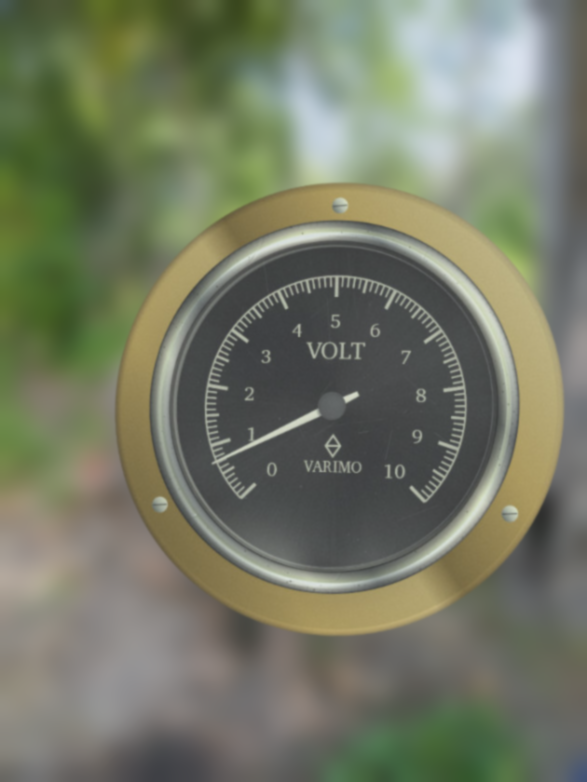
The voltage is {"value": 0.7, "unit": "V"}
